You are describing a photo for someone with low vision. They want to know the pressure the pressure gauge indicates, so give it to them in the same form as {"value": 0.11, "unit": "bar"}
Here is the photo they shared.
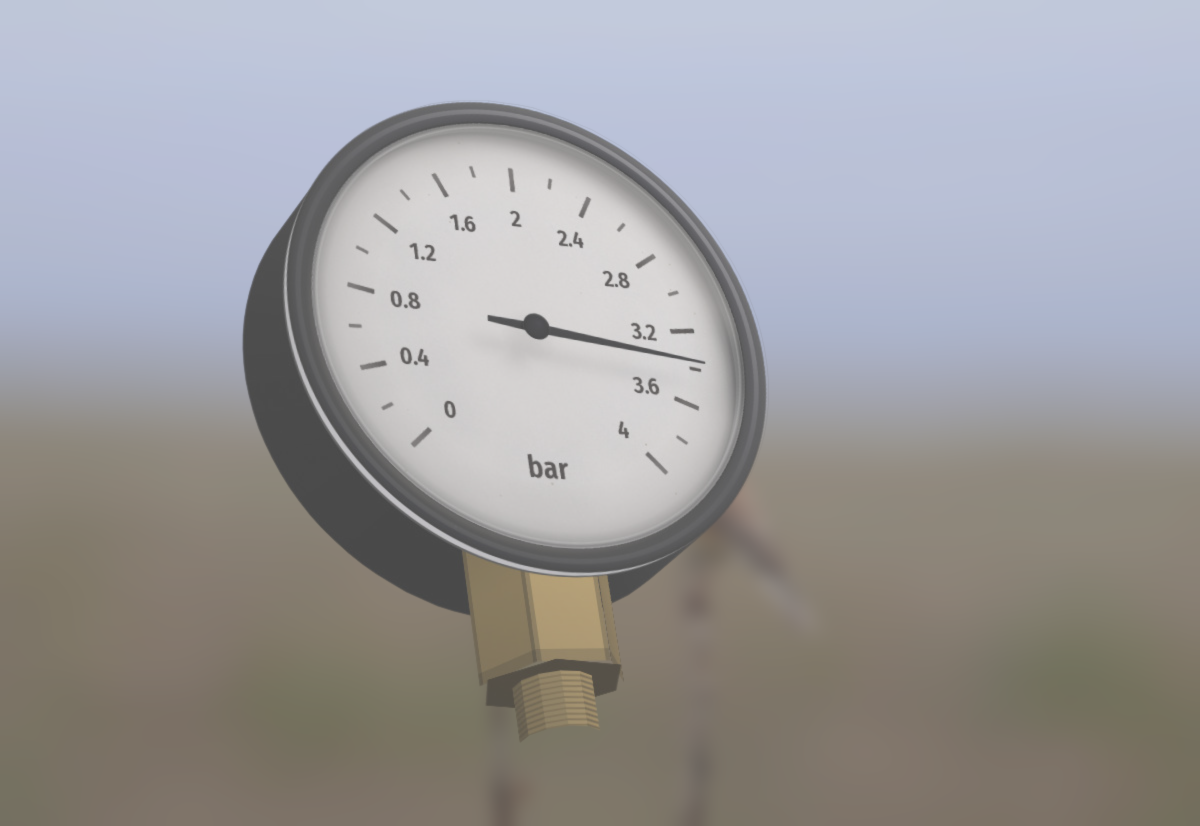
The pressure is {"value": 3.4, "unit": "bar"}
